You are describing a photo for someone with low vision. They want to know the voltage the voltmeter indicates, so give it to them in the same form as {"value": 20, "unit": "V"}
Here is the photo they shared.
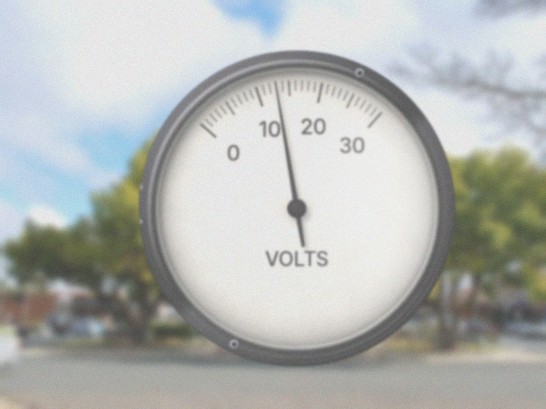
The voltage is {"value": 13, "unit": "V"}
